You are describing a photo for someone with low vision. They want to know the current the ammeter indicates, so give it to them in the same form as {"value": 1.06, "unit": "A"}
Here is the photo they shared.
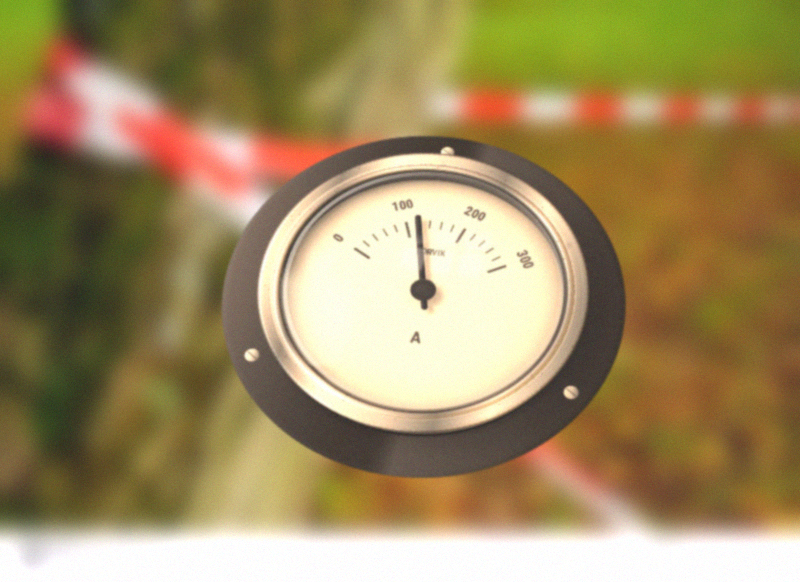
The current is {"value": 120, "unit": "A"}
